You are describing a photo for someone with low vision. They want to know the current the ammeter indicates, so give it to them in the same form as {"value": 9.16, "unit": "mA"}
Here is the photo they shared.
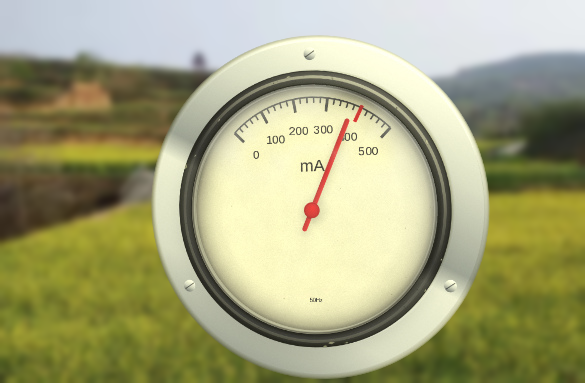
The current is {"value": 380, "unit": "mA"}
